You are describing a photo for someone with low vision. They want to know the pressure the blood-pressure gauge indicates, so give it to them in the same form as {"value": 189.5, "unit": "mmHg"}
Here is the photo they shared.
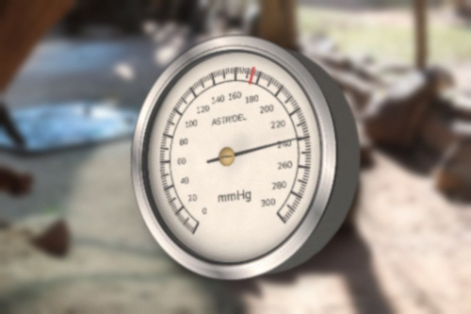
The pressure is {"value": 240, "unit": "mmHg"}
